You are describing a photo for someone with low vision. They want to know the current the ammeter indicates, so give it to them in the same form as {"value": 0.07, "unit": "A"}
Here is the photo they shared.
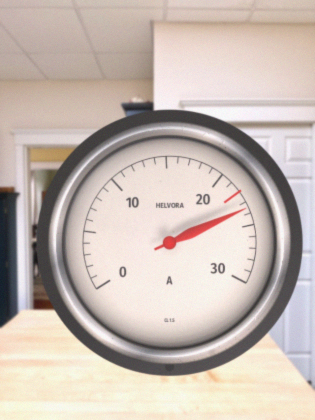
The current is {"value": 23.5, "unit": "A"}
